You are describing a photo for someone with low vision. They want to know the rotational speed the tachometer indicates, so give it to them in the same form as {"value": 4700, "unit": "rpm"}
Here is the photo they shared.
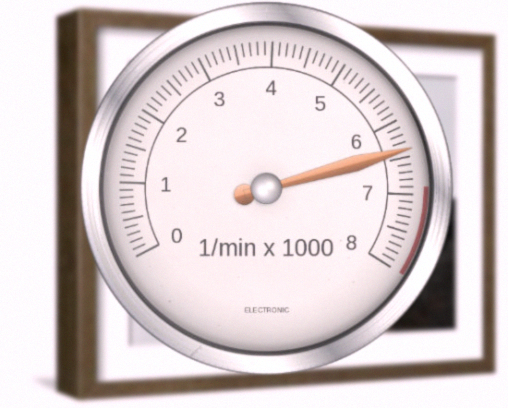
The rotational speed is {"value": 6400, "unit": "rpm"}
